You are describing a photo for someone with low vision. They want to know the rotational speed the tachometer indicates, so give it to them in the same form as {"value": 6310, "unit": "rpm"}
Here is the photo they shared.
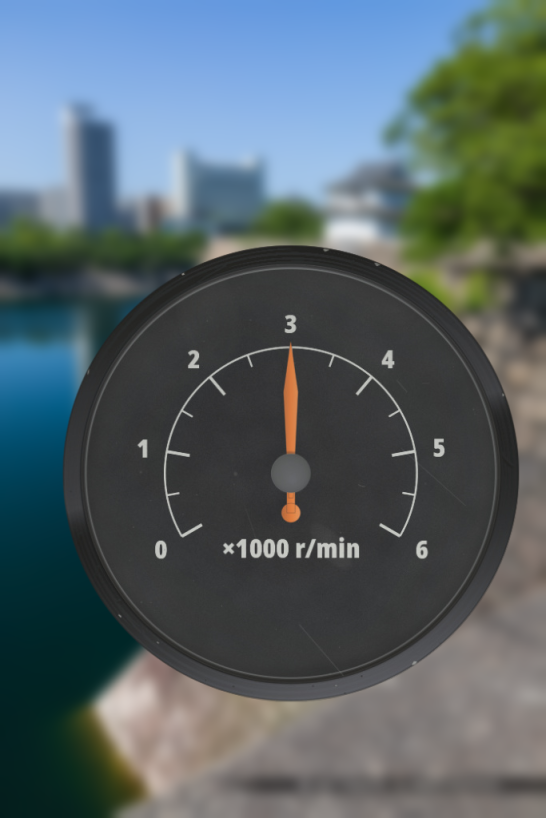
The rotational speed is {"value": 3000, "unit": "rpm"}
